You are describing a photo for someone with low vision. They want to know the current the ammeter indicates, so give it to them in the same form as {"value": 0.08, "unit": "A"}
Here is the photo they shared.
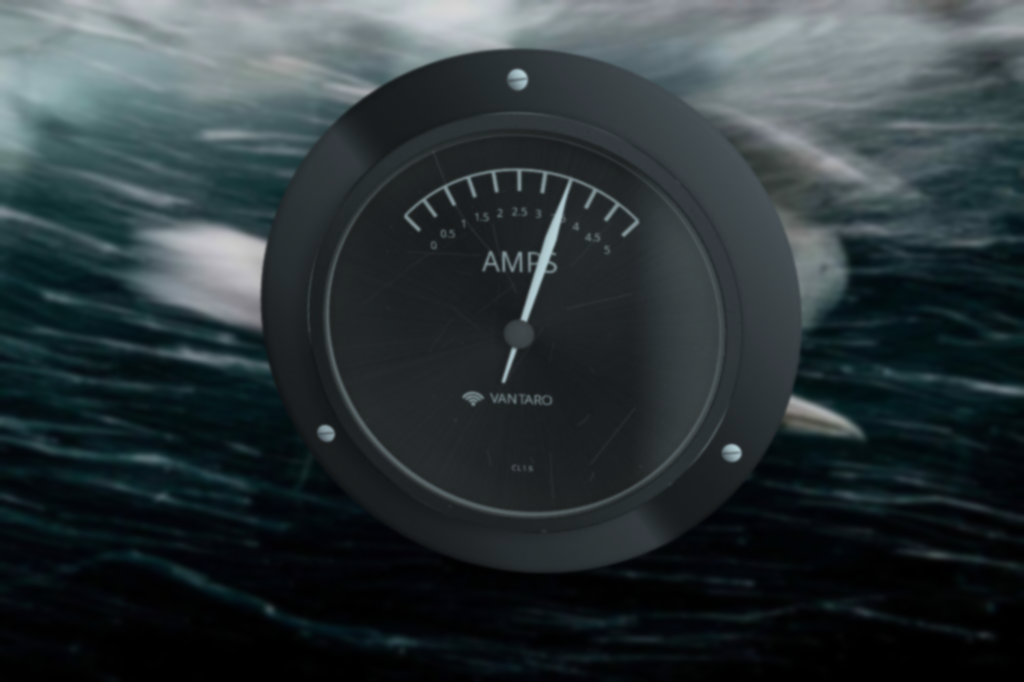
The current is {"value": 3.5, "unit": "A"}
